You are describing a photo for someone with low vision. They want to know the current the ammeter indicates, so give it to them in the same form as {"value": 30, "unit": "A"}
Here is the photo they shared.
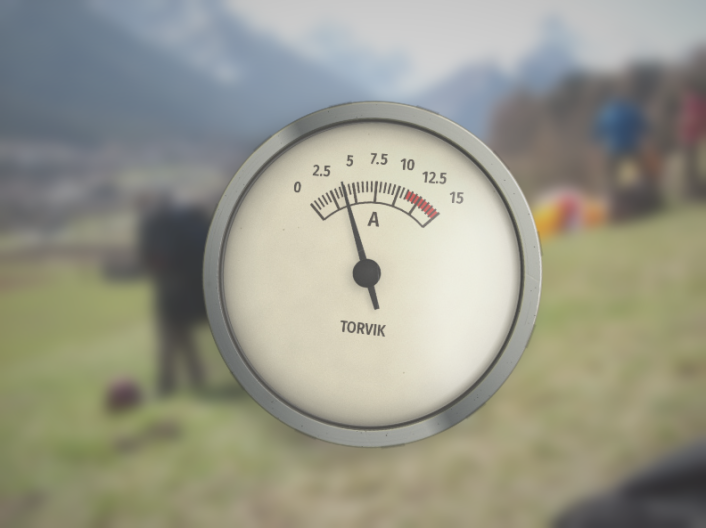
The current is {"value": 4, "unit": "A"}
